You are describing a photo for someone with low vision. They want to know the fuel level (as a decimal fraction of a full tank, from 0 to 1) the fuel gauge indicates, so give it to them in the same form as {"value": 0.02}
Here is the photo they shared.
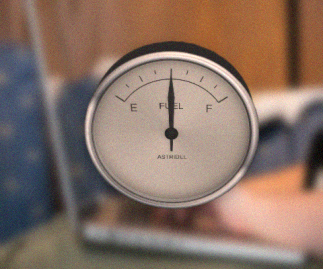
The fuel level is {"value": 0.5}
